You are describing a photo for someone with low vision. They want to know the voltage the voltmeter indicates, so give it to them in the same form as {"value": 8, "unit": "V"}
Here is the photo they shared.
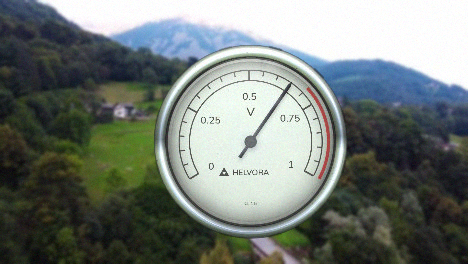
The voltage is {"value": 0.65, "unit": "V"}
